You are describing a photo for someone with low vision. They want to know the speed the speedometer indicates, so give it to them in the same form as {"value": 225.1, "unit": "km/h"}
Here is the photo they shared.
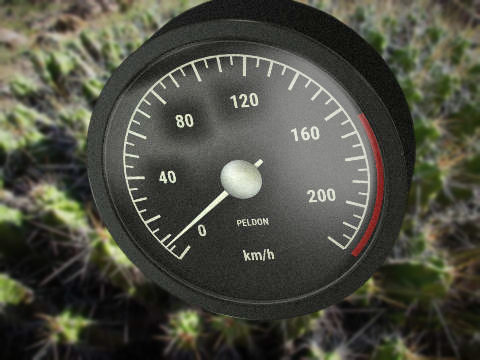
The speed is {"value": 7.5, "unit": "km/h"}
